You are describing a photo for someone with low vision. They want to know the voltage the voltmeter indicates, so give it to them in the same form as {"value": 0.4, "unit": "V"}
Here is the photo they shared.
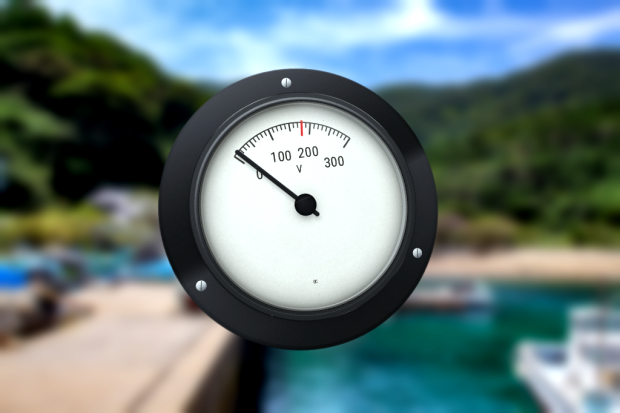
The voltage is {"value": 10, "unit": "V"}
